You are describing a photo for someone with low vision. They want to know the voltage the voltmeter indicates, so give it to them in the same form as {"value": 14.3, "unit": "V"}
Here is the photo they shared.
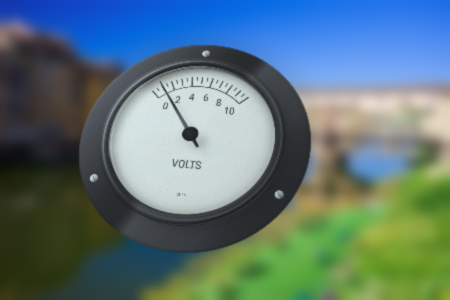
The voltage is {"value": 1, "unit": "V"}
